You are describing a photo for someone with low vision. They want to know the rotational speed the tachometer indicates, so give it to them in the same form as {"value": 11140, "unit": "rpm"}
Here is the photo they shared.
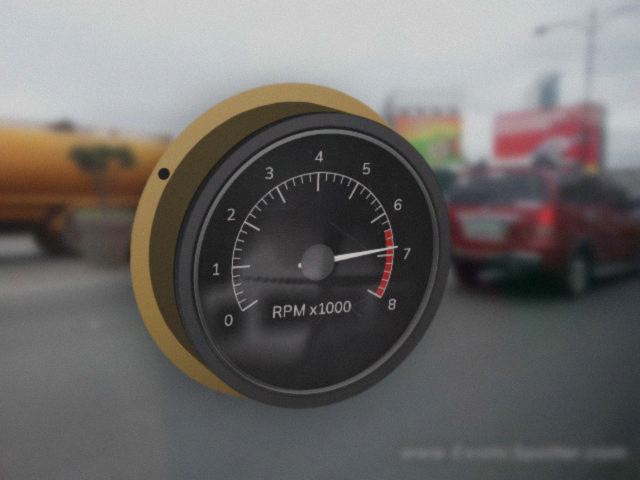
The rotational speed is {"value": 6800, "unit": "rpm"}
